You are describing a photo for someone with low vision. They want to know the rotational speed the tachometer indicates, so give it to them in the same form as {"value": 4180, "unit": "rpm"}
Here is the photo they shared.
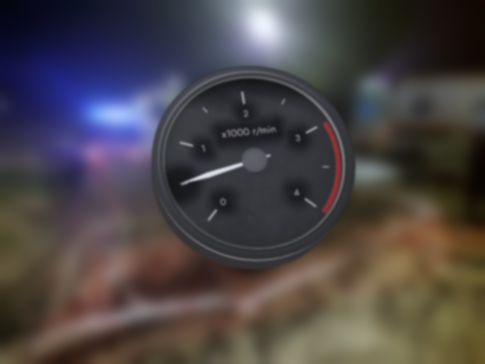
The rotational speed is {"value": 500, "unit": "rpm"}
